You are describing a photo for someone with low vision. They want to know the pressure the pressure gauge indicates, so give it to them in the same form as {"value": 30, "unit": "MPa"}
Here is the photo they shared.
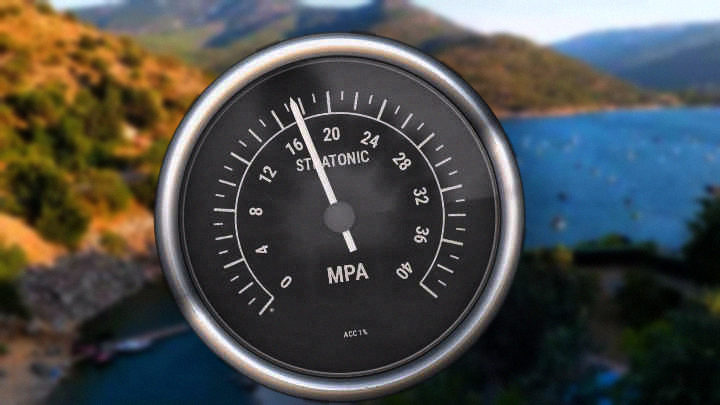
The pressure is {"value": 17.5, "unit": "MPa"}
